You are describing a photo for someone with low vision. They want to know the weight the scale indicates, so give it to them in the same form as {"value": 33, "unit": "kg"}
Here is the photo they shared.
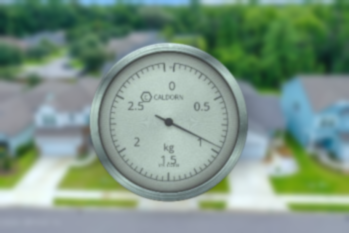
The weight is {"value": 0.95, "unit": "kg"}
